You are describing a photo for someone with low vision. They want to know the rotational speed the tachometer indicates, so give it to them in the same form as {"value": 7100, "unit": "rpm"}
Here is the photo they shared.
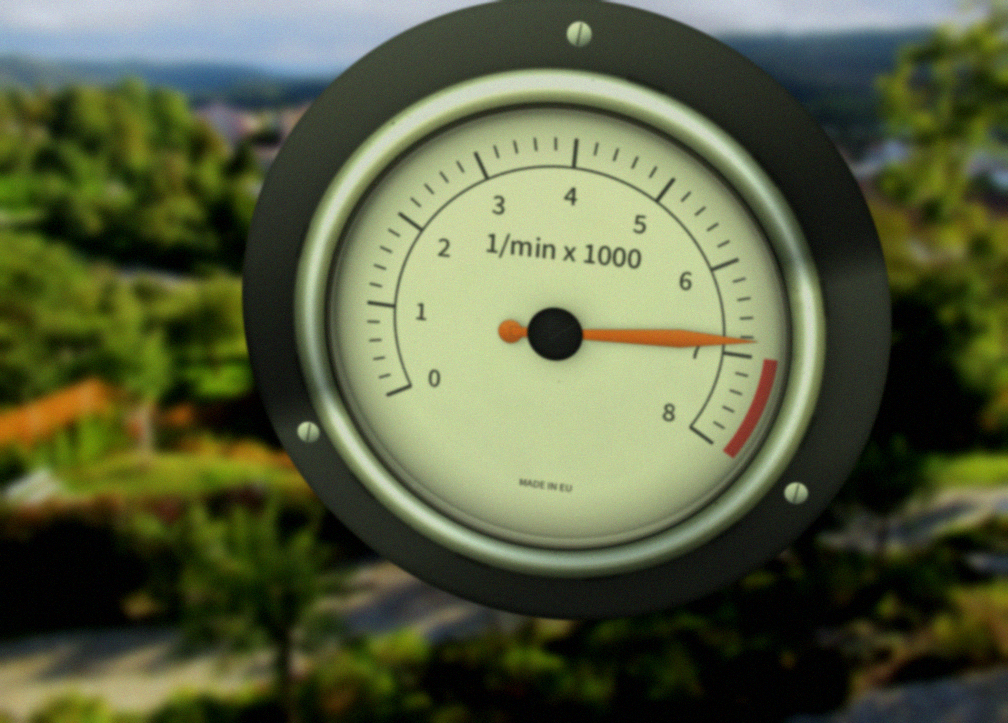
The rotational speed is {"value": 6800, "unit": "rpm"}
